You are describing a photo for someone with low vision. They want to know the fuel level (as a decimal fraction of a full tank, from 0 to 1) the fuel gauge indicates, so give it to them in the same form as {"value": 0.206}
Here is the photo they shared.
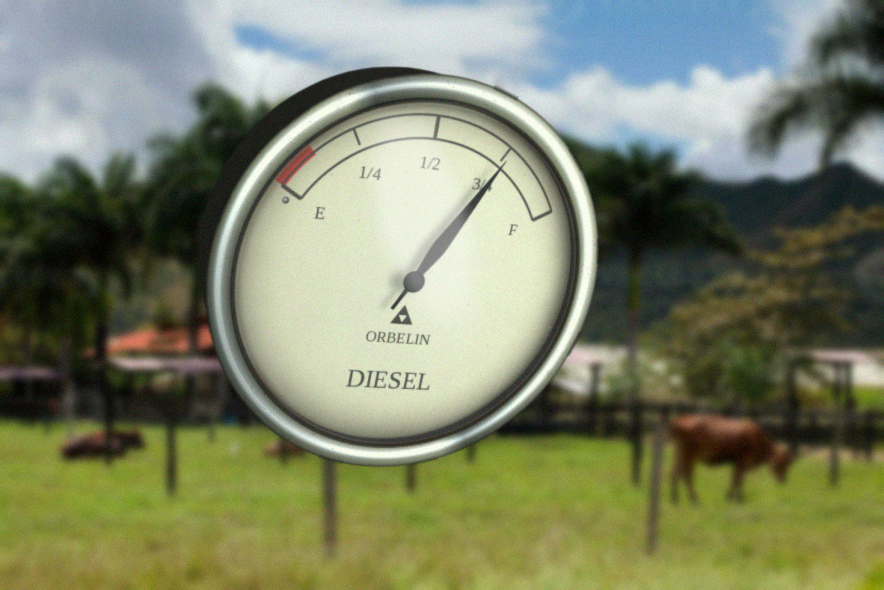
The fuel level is {"value": 0.75}
